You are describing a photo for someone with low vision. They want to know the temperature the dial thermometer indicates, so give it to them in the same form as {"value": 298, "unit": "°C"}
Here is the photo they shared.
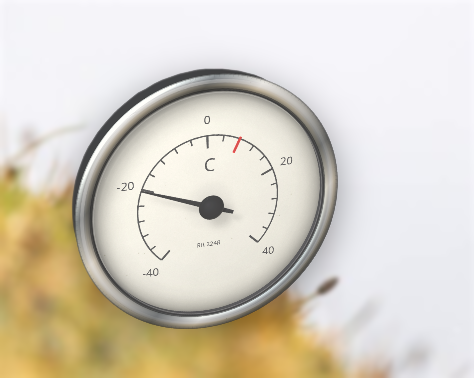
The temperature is {"value": -20, "unit": "°C"}
